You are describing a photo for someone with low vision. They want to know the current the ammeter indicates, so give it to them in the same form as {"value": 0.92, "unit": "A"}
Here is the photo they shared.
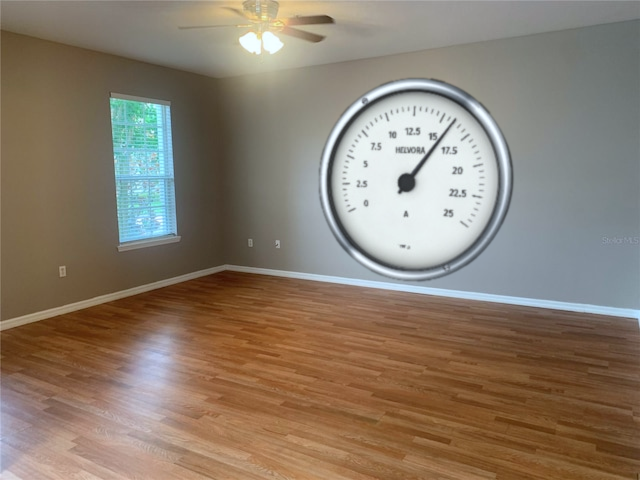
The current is {"value": 16, "unit": "A"}
